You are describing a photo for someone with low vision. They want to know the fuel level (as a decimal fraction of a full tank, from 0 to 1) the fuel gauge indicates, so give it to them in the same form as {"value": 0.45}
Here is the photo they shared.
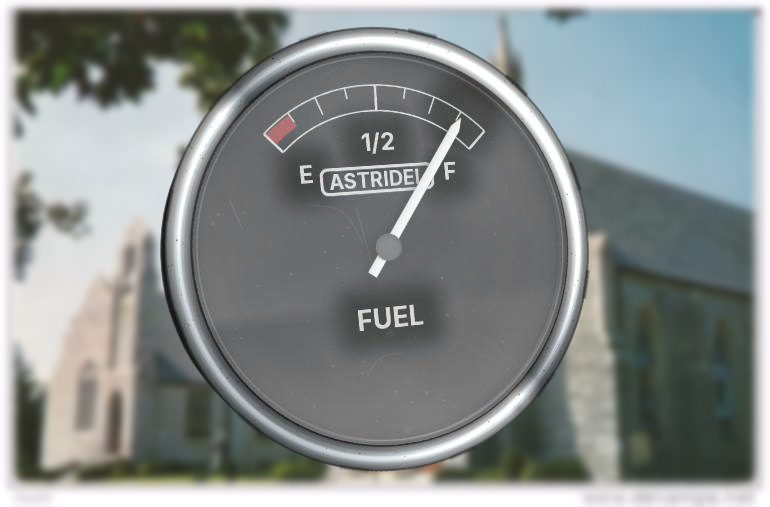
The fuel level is {"value": 0.875}
